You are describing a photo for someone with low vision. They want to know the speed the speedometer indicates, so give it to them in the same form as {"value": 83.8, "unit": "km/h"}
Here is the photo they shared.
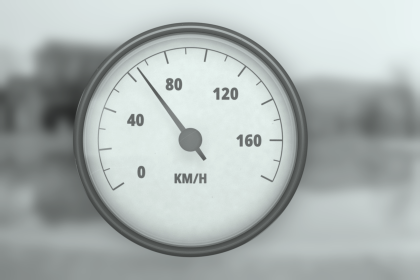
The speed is {"value": 65, "unit": "km/h"}
